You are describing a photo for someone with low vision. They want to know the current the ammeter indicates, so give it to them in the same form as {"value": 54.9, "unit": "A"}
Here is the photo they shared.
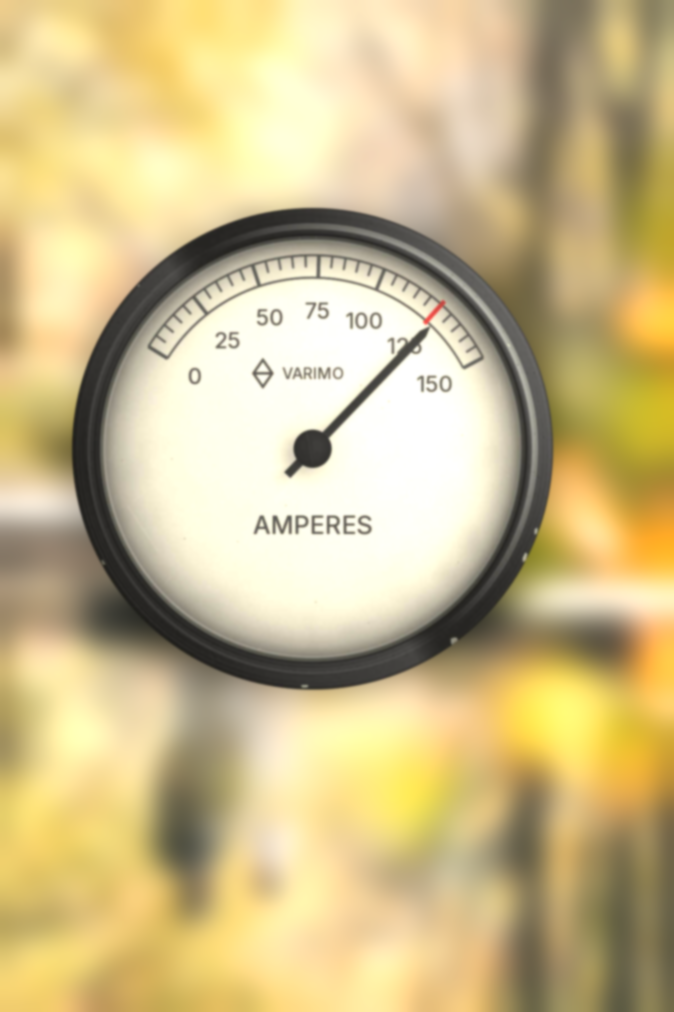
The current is {"value": 127.5, "unit": "A"}
